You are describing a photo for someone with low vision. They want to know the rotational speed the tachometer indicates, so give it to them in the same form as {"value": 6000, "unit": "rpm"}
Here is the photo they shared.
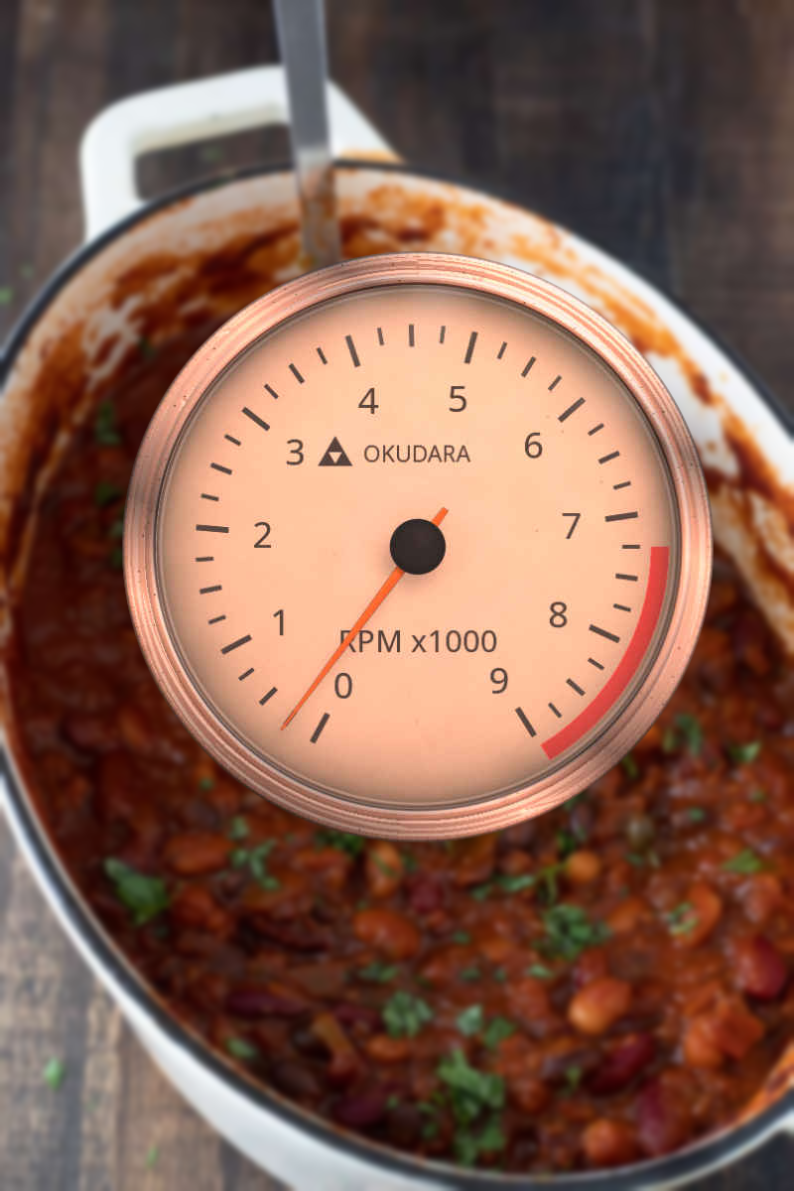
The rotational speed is {"value": 250, "unit": "rpm"}
